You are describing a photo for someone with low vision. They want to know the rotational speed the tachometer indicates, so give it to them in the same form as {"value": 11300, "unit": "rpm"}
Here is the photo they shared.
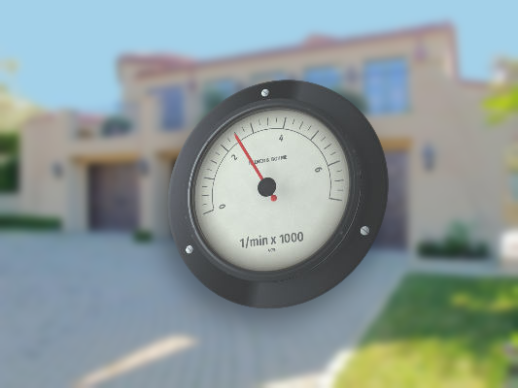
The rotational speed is {"value": 2500, "unit": "rpm"}
